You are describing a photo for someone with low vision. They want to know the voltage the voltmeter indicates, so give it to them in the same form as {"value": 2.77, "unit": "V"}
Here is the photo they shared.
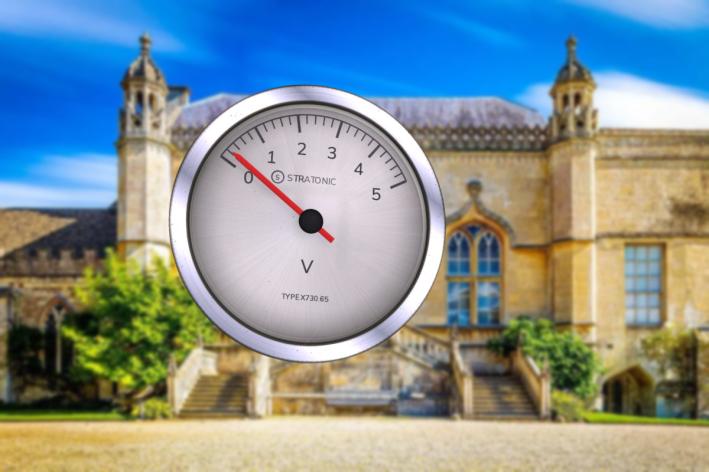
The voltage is {"value": 0.2, "unit": "V"}
